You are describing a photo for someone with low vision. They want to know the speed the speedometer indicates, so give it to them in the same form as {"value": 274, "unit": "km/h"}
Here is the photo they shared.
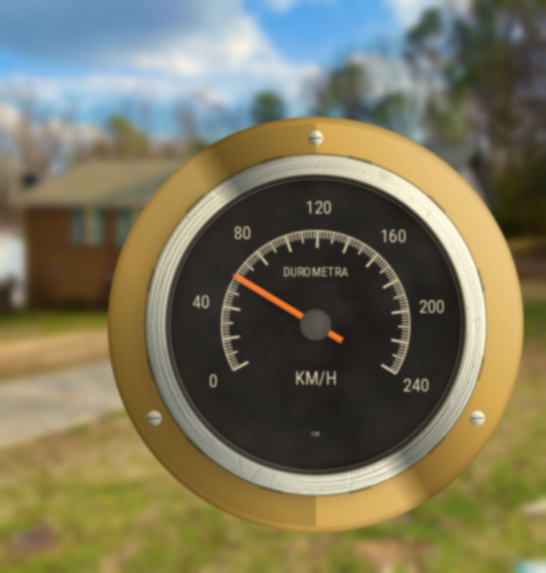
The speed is {"value": 60, "unit": "km/h"}
